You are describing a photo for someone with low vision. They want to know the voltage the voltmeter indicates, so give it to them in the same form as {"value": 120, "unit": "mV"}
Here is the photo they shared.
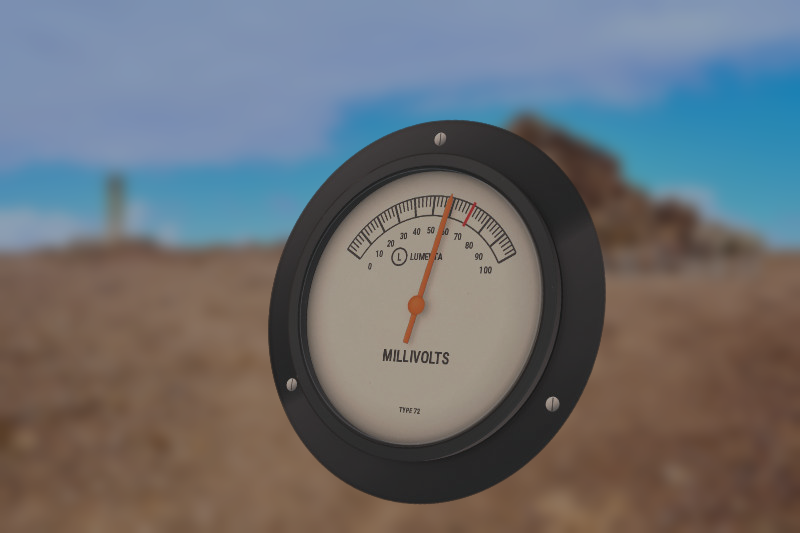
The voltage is {"value": 60, "unit": "mV"}
